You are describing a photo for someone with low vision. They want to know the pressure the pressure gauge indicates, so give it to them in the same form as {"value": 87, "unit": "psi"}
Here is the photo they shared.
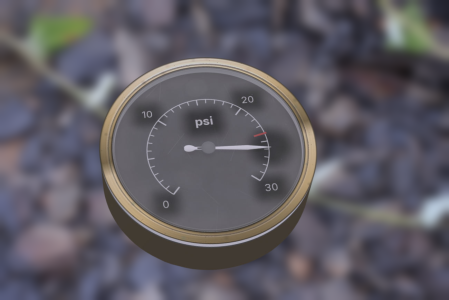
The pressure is {"value": 26, "unit": "psi"}
